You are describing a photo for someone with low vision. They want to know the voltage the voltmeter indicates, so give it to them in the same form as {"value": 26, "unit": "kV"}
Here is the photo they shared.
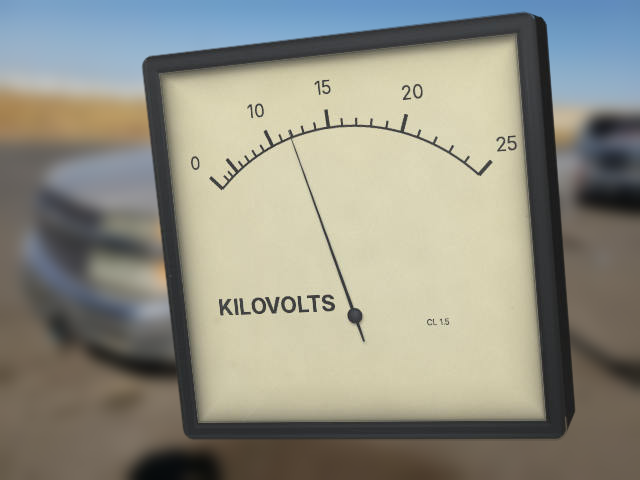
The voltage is {"value": 12, "unit": "kV"}
